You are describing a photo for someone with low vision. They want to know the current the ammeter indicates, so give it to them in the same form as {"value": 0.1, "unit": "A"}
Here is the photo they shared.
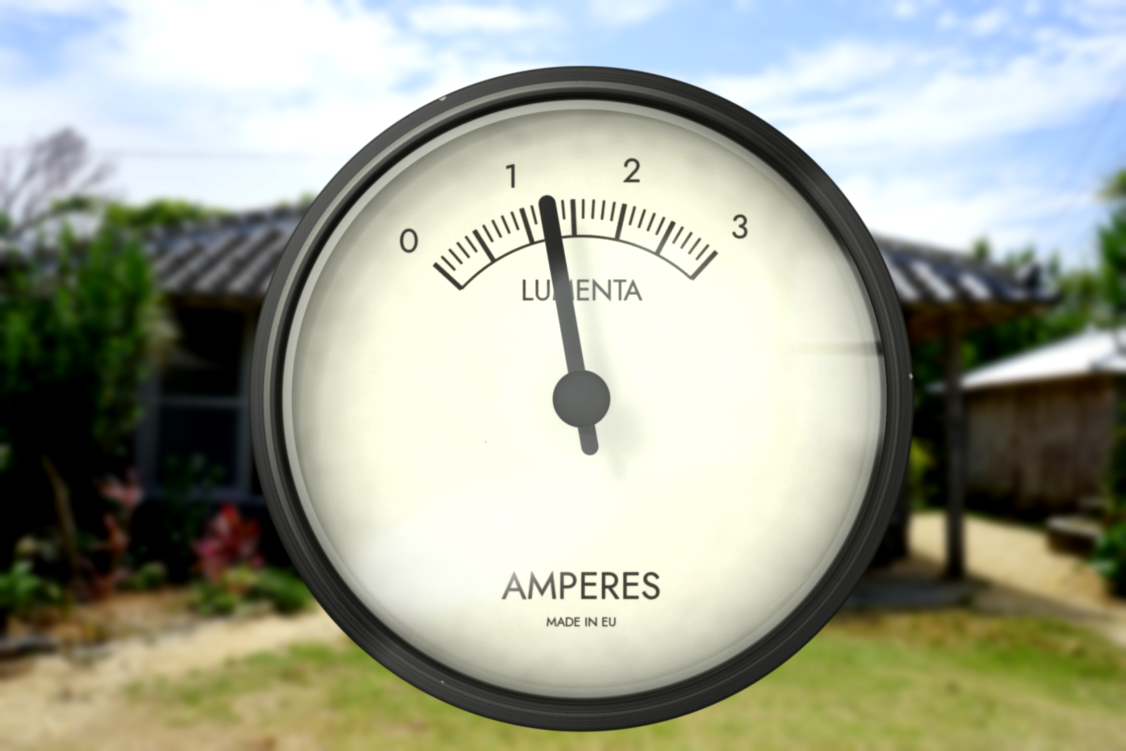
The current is {"value": 1.25, "unit": "A"}
